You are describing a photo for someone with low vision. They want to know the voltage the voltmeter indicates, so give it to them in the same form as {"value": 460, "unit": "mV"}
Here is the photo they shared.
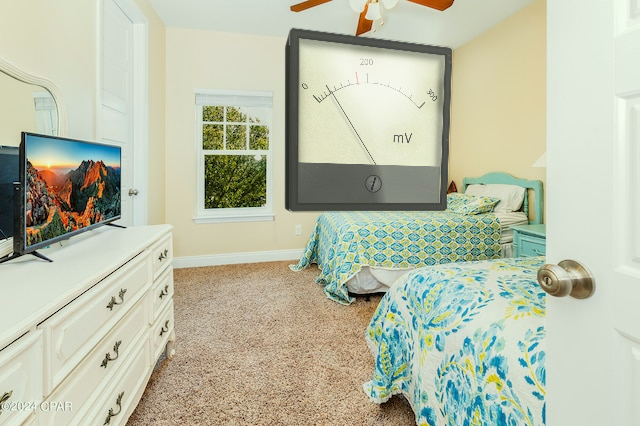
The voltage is {"value": 100, "unit": "mV"}
